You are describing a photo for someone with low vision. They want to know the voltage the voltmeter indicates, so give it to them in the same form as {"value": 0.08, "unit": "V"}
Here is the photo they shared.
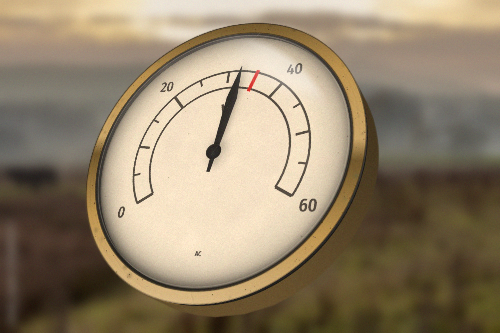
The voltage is {"value": 32.5, "unit": "V"}
